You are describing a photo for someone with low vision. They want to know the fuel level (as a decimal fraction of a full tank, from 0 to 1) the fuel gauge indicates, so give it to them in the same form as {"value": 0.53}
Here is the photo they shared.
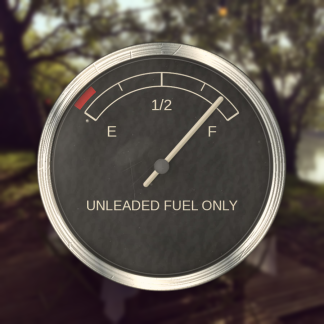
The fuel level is {"value": 0.875}
